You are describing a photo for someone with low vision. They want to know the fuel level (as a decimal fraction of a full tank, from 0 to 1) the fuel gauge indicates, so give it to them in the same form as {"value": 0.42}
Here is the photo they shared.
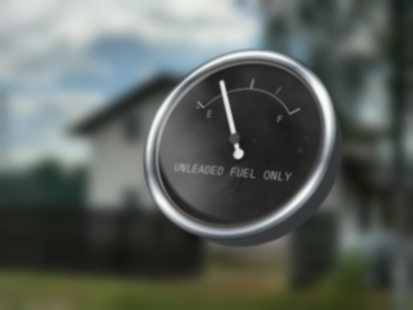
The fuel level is {"value": 0.25}
